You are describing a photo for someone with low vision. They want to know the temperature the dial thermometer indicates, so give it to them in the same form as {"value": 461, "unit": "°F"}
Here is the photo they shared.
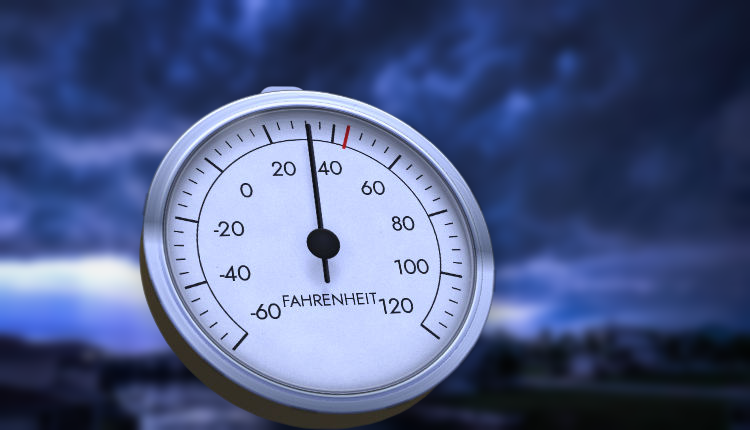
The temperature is {"value": 32, "unit": "°F"}
